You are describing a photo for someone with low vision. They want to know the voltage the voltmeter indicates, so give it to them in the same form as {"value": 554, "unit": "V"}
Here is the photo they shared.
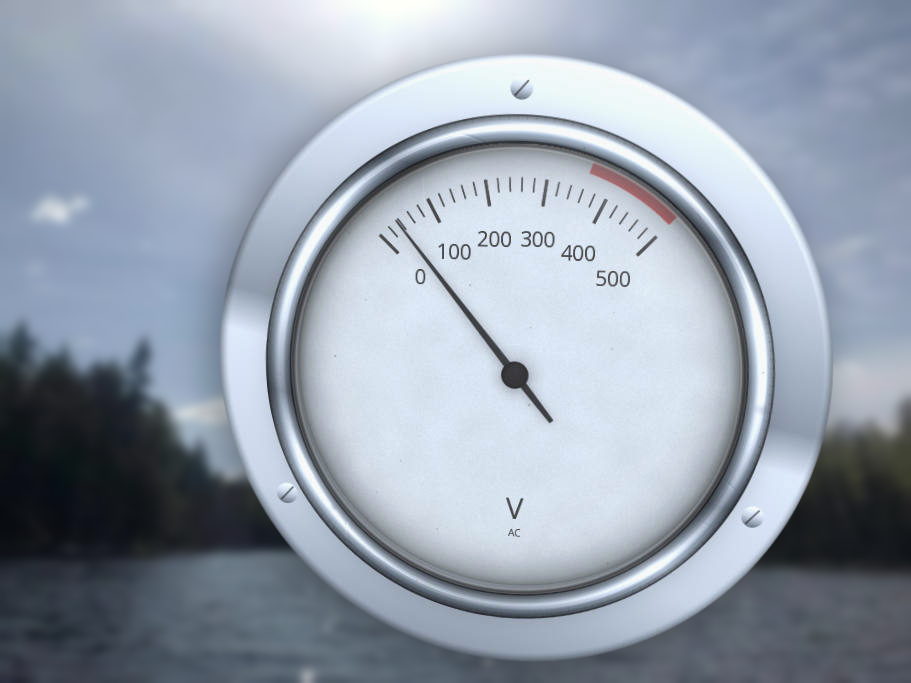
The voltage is {"value": 40, "unit": "V"}
